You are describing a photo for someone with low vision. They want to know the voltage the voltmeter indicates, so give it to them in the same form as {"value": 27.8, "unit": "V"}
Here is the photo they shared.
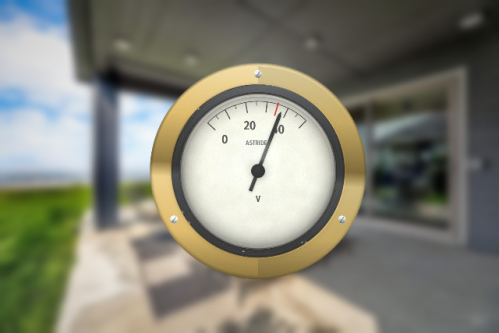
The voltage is {"value": 37.5, "unit": "V"}
